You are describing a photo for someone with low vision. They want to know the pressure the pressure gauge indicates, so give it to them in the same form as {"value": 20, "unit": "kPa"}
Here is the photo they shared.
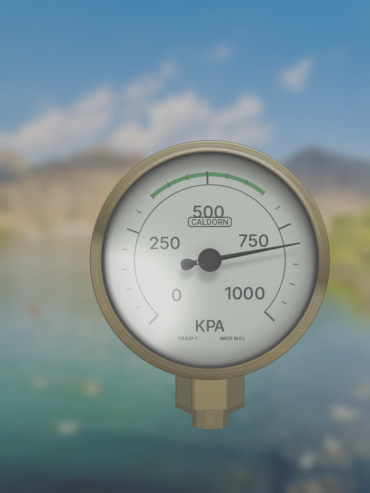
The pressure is {"value": 800, "unit": "kPa"}
